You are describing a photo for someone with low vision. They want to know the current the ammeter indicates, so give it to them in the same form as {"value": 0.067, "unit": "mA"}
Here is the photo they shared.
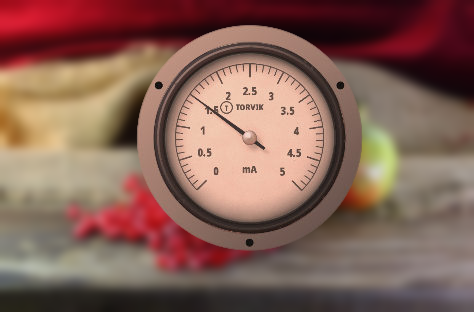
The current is {"value": 1.5, "unit": "mA"}
